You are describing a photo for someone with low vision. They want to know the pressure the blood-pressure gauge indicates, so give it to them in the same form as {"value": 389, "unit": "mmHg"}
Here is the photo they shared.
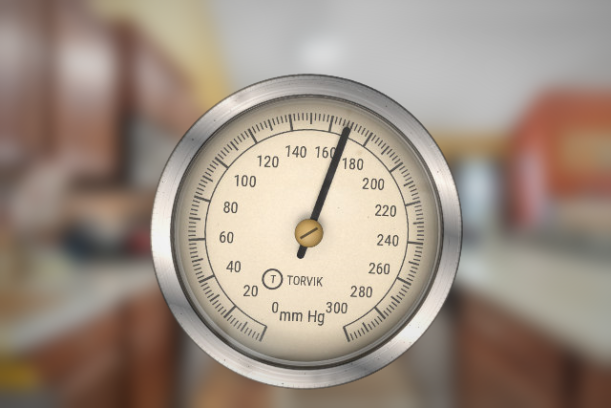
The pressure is {"value": 168, "unit": "mmHg"}
